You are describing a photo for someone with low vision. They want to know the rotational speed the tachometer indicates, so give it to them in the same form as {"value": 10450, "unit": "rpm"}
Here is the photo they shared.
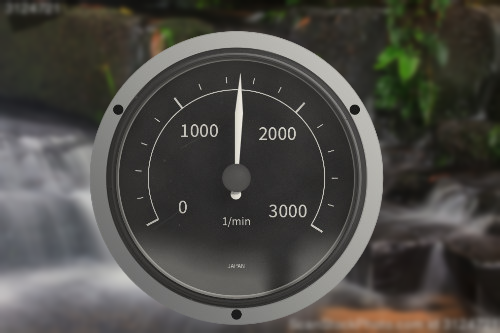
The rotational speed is {"value": 1500, "unit": "rpm"}
